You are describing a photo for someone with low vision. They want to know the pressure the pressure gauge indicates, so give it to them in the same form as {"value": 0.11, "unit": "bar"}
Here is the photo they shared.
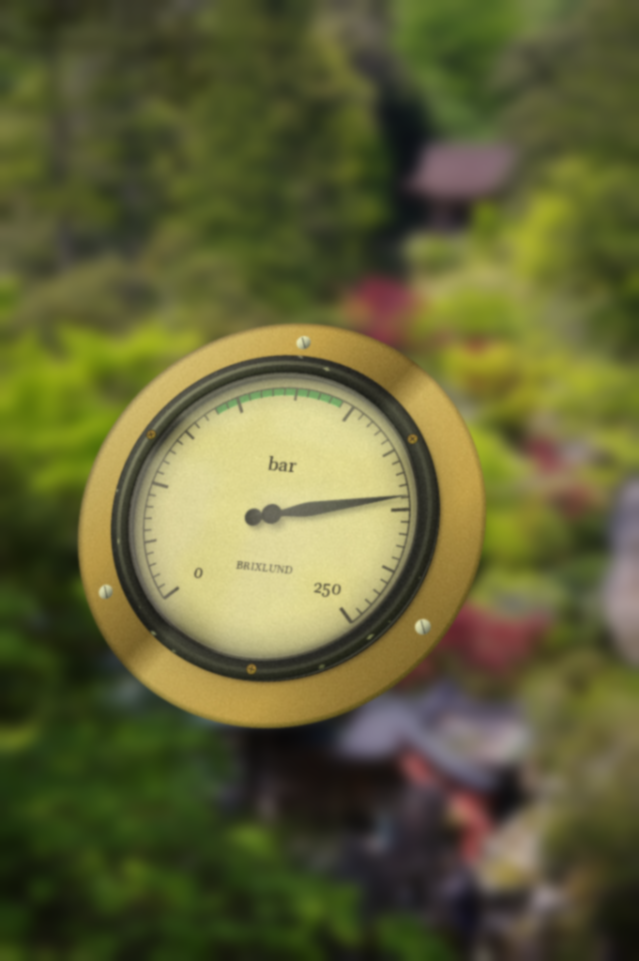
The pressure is {"value": 195, "unit": "bar"}
